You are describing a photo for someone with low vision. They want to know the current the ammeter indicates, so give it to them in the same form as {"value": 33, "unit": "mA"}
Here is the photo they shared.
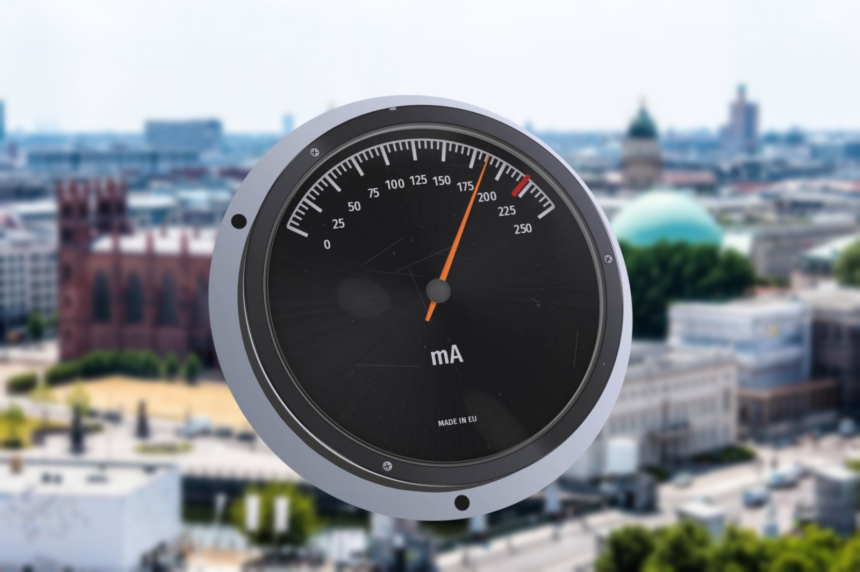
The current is {"value": 185, "unit": "mA"}
